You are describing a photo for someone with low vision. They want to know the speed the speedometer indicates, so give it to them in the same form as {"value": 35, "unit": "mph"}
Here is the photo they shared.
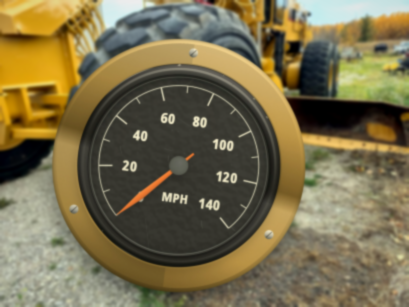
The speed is {"value": 0, "unit": "mph"}
